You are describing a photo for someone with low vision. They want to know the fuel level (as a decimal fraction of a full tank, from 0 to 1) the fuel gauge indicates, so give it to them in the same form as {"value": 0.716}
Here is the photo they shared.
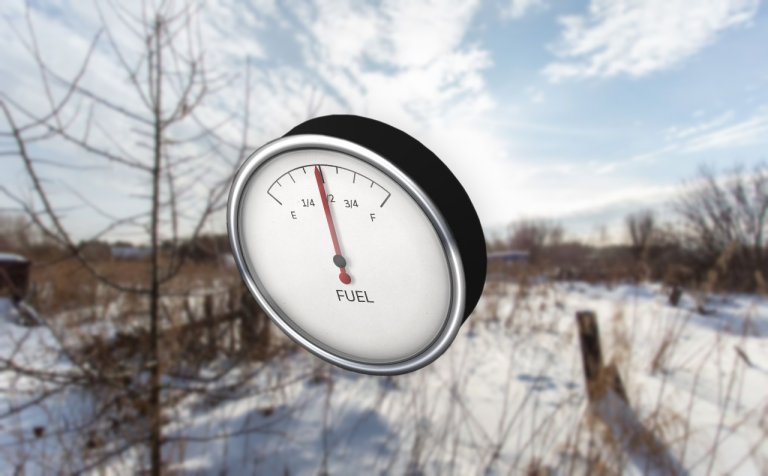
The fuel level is {"value": 0.5}
